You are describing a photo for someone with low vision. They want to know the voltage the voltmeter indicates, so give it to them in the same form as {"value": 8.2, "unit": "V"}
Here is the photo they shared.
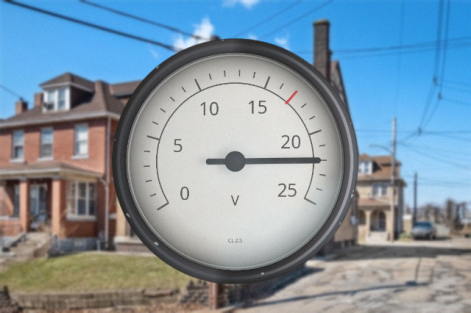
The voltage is {"value": 22, "unit": "V"}
